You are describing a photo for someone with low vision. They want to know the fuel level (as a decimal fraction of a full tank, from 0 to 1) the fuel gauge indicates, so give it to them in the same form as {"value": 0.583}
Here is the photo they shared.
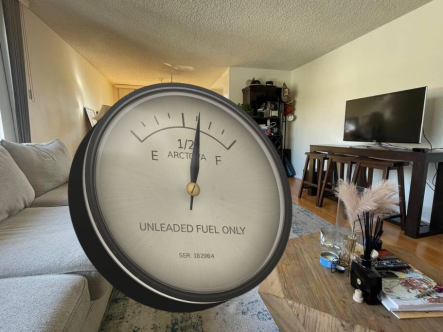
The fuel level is {"value": 0.625}
